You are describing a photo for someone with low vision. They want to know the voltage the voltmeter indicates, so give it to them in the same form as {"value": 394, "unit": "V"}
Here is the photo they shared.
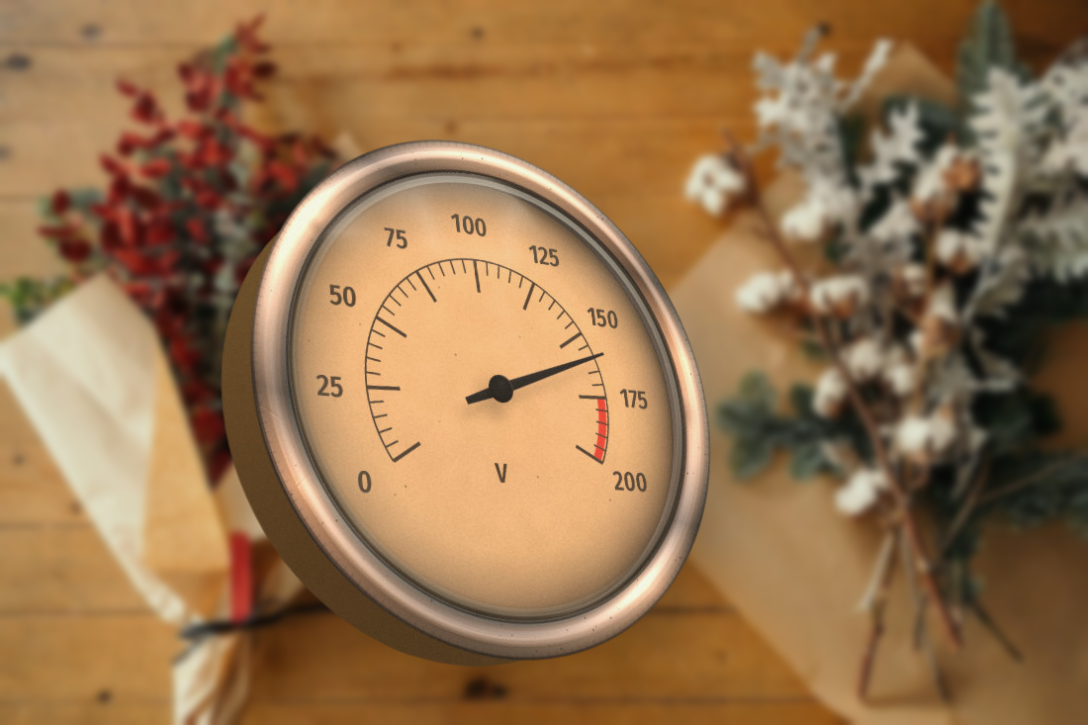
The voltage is {"value": 160, "unit": "V"}
